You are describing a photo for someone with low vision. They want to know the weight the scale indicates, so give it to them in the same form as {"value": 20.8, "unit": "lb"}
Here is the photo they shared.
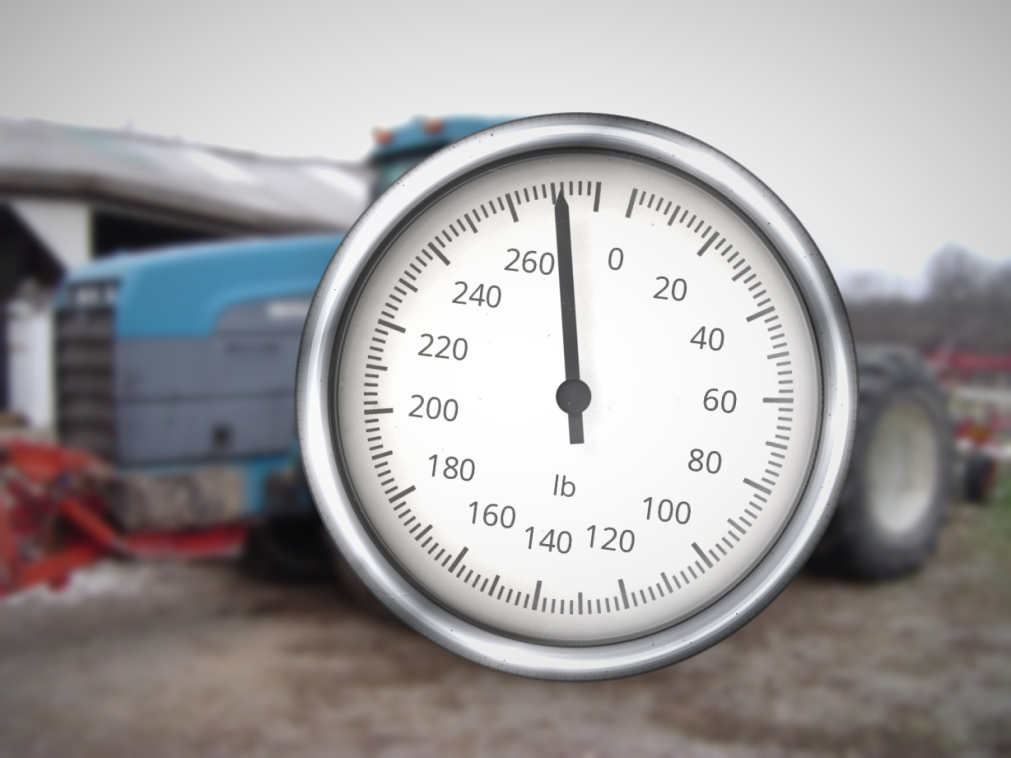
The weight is {"value": 272, "unit": "lb"}
